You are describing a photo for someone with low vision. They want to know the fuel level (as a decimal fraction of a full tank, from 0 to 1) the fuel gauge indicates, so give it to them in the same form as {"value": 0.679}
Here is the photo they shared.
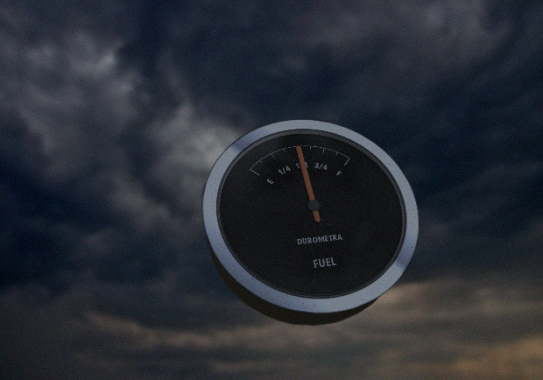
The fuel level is {"value": 0.5}
